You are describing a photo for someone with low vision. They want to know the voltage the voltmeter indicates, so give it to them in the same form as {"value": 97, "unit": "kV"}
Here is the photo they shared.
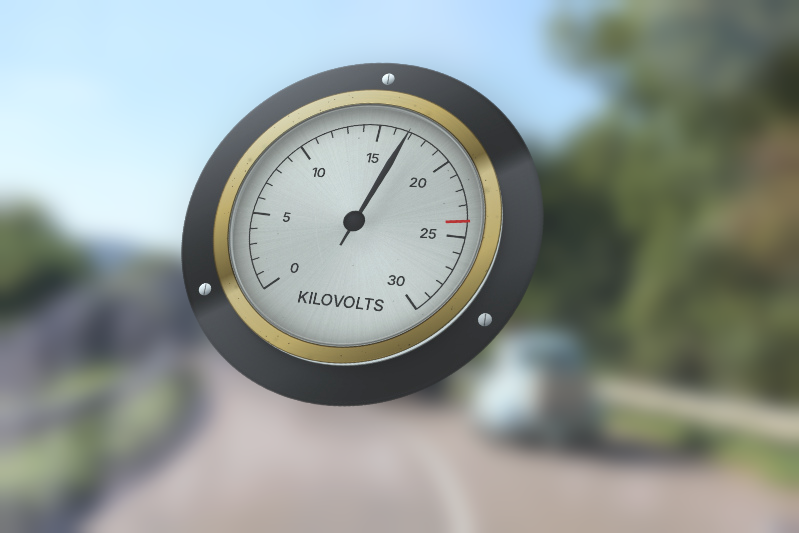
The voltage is {"value": 17, "unit": "kV"}
